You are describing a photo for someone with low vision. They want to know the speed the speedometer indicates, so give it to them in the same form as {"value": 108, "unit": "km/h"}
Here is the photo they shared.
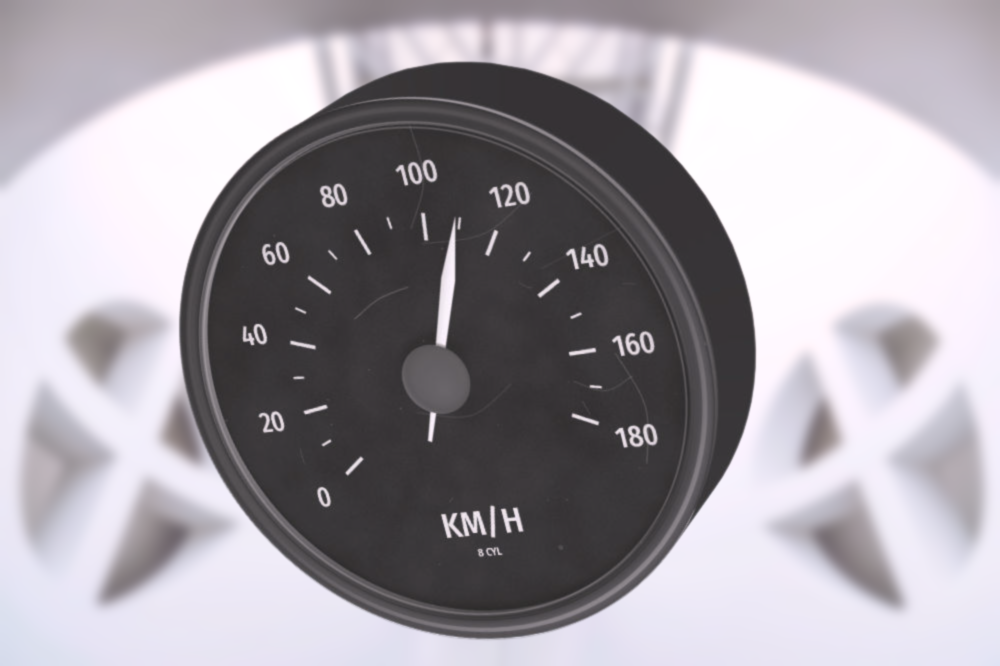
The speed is {"value": 110, "unit": "km/h"}
